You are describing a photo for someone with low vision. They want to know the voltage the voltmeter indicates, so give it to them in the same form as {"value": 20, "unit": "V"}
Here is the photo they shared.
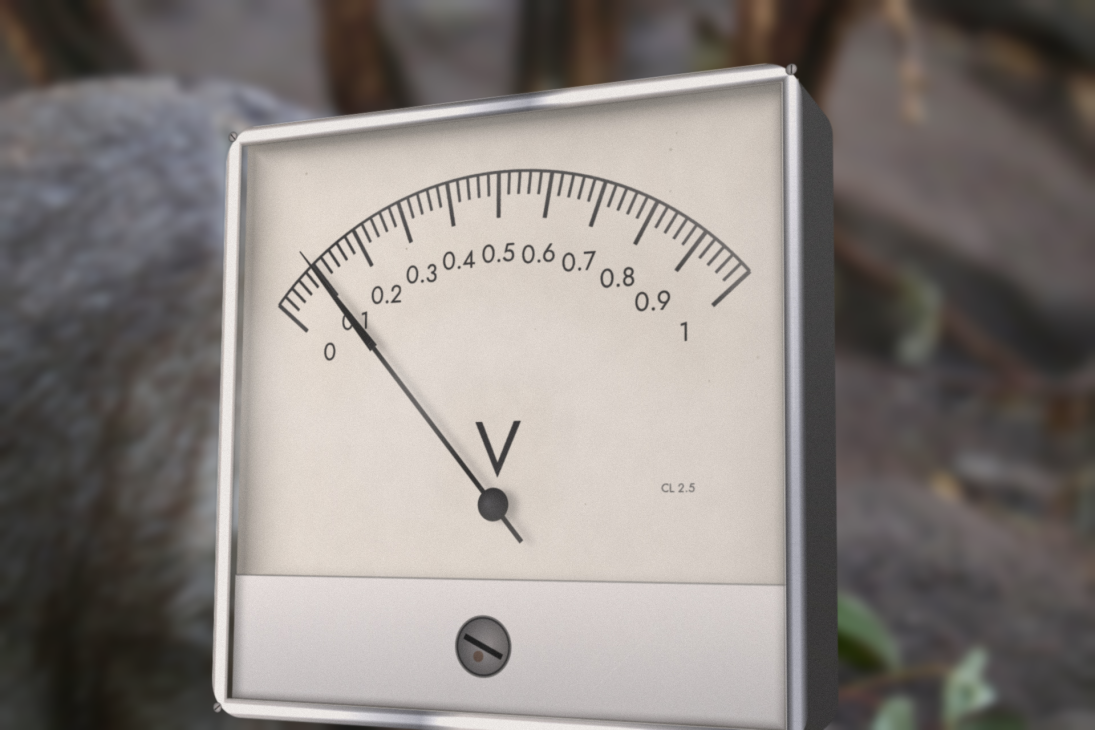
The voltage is {"value": 0.1, "unit": "V"}
